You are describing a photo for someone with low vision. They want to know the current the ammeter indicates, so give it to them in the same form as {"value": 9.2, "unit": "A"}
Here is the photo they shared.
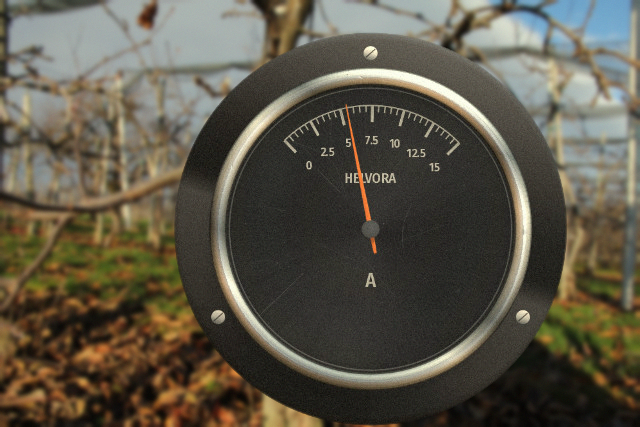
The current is {"value": 5.5, "unit": "A"}
